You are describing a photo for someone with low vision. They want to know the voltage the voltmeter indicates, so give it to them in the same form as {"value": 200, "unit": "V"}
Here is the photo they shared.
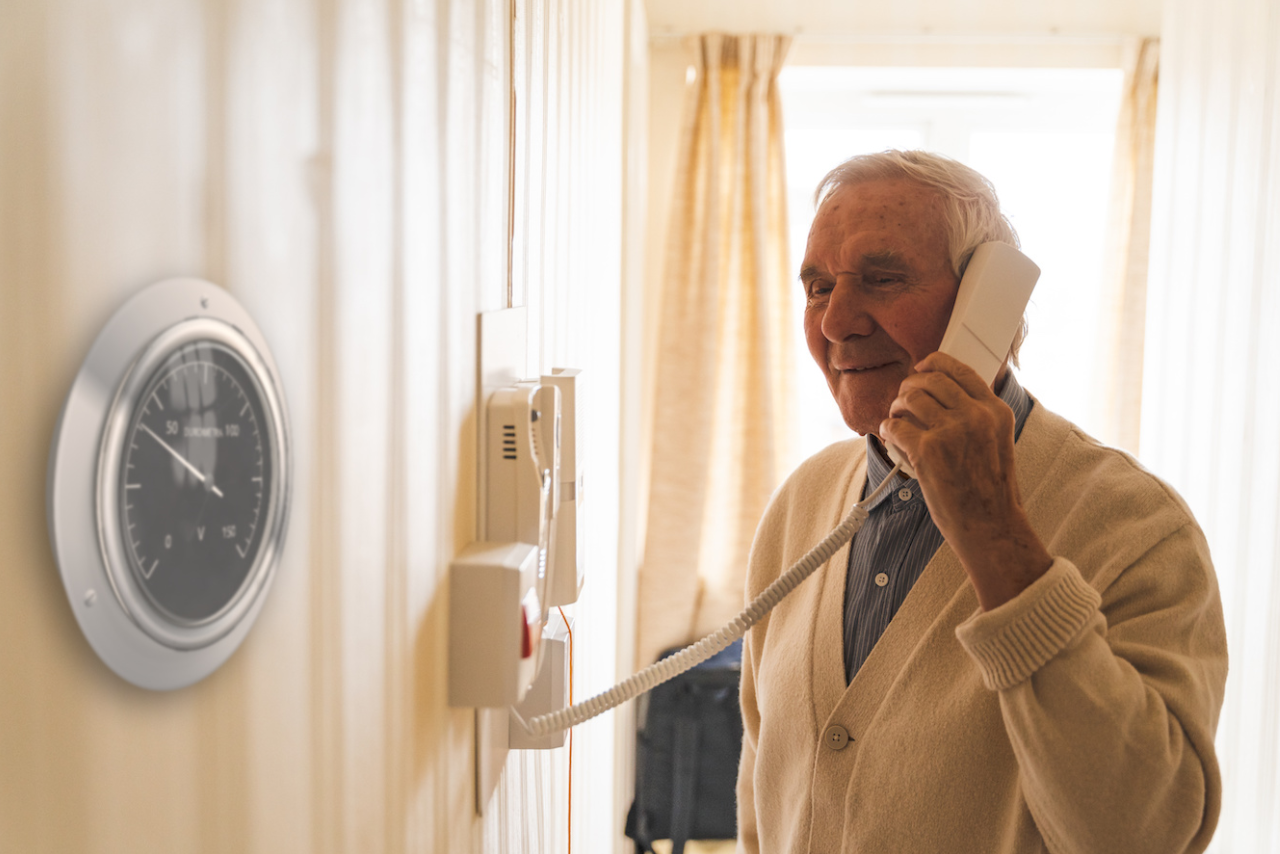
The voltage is {"value": 40, "unit": "V"}
